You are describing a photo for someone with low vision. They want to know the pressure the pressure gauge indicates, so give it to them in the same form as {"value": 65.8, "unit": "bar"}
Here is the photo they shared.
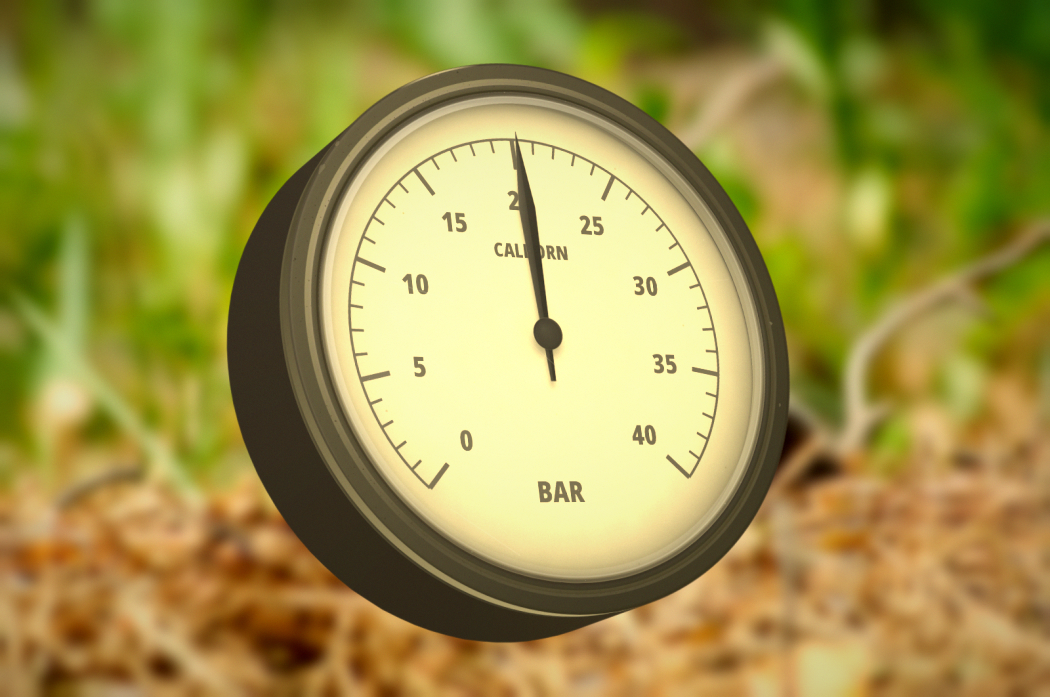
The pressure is {"value": 20, "unit": "bar"}
